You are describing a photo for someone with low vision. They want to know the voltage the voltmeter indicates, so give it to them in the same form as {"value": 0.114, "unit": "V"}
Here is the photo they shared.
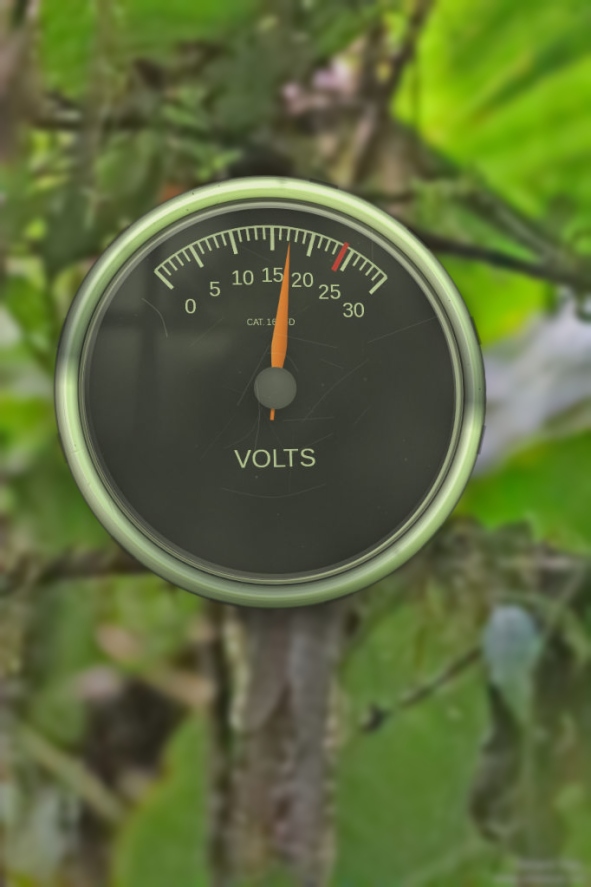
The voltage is {"value": 17, "unit": "V"}
